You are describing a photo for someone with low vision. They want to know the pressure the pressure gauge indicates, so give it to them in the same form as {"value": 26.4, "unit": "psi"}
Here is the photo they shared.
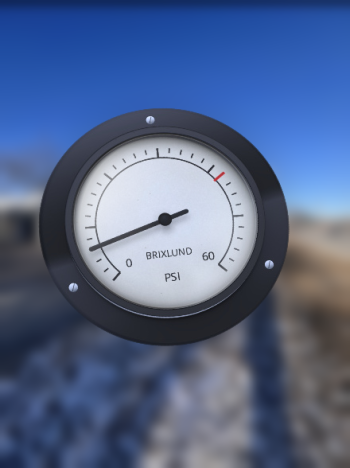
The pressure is {"value": 6, "unit": "psi"}
